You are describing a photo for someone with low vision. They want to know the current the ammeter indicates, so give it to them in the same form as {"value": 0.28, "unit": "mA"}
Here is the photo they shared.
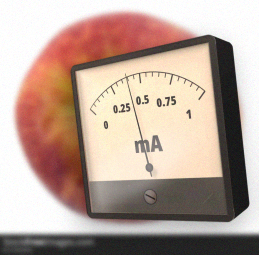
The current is {"value": 0.4, "unit": "mA"}
